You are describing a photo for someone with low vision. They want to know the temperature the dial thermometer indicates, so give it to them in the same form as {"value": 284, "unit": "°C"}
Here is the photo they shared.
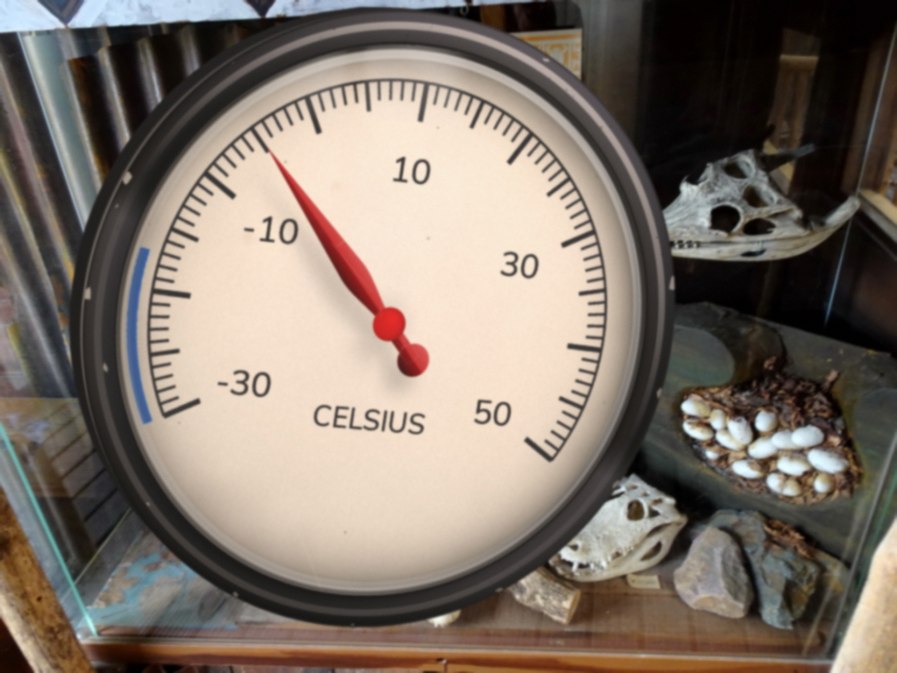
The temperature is {"value": -5, "unit": "°C"}
